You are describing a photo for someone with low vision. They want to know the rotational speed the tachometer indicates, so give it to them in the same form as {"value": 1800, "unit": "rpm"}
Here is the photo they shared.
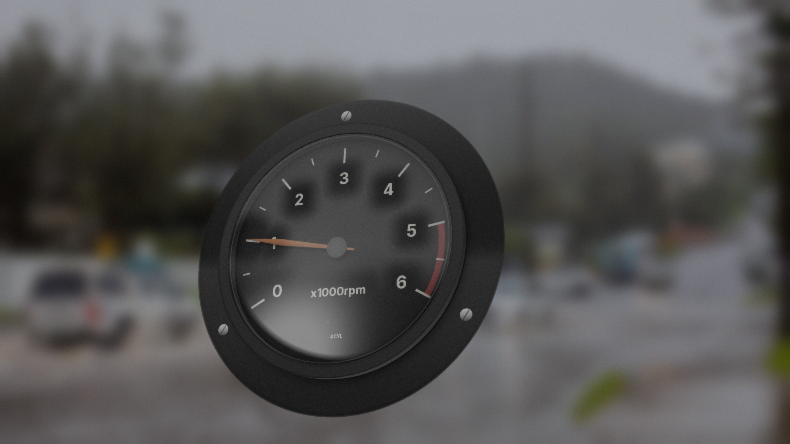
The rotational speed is {"value": 1000, "unit": "rpm"}
